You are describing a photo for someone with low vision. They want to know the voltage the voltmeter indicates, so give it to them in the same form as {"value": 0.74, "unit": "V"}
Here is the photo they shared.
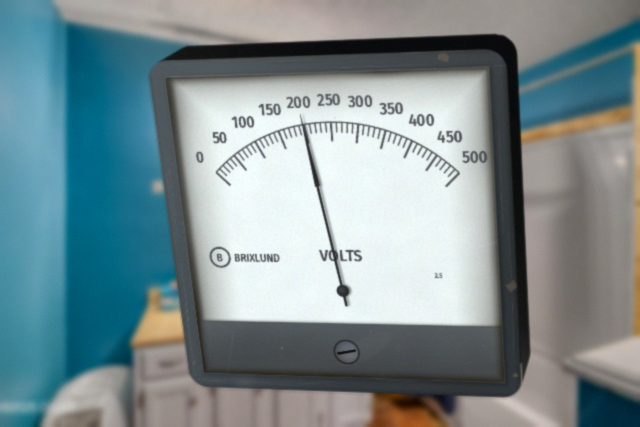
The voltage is {"value": 200, "unit": "V"}
